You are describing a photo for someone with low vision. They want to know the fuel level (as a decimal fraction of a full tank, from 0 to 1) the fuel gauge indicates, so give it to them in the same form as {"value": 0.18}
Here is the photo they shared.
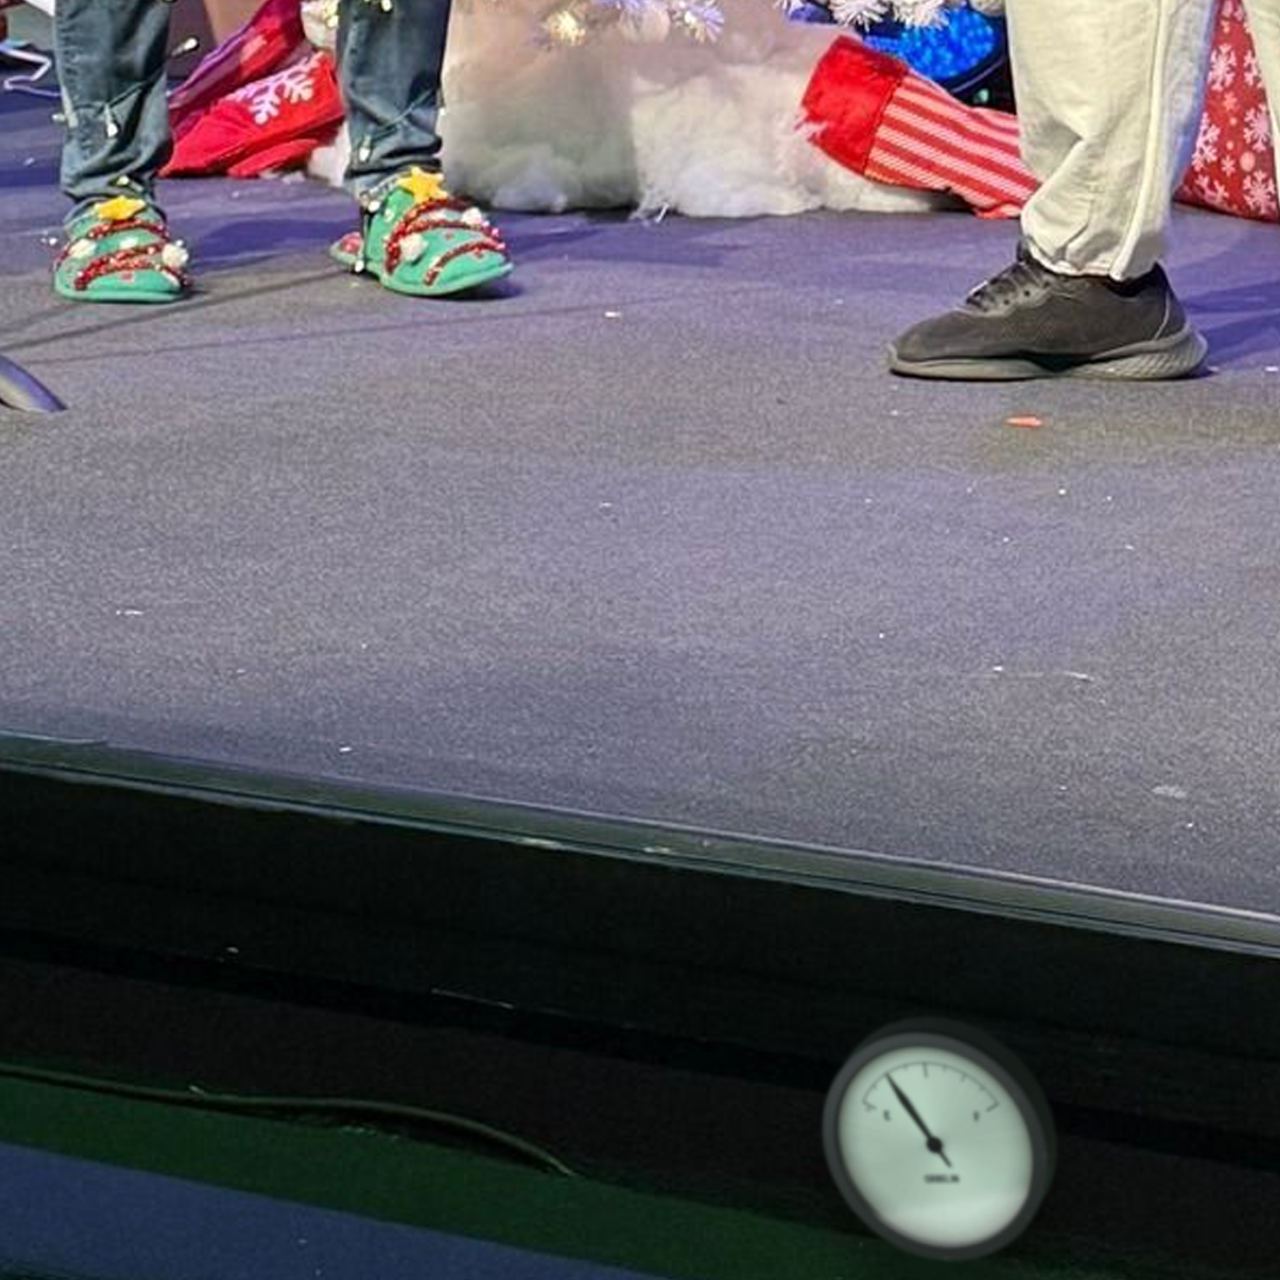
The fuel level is {"value": 0.25}
